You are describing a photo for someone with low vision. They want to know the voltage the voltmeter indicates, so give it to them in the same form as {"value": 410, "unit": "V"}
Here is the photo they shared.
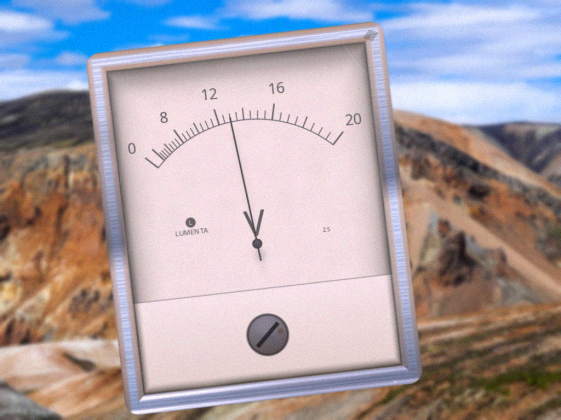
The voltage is {"value": 13, "unit": "V"}
